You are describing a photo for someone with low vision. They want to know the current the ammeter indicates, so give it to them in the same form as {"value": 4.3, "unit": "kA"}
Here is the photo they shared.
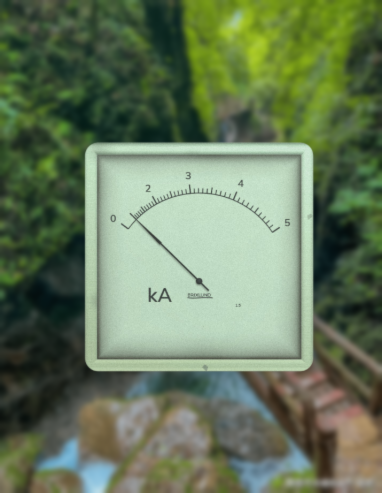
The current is {"value": 1, "unit": "kA"}
